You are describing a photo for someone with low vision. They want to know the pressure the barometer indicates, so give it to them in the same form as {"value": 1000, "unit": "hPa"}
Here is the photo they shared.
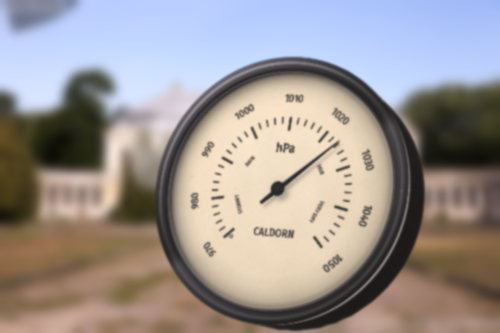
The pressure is {"value": 1024, "unit": "hPa"}
